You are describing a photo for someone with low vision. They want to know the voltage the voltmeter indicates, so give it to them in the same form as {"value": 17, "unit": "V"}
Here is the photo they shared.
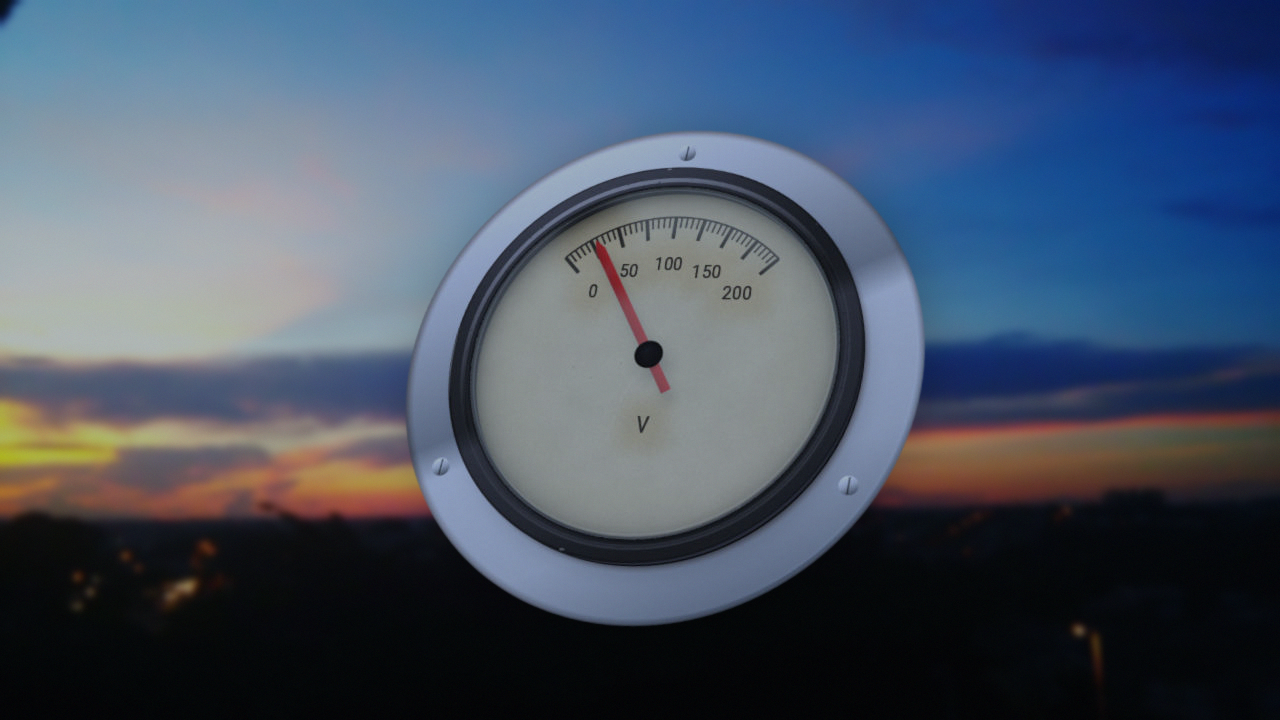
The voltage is {"value": 30, "unit": "V"}
